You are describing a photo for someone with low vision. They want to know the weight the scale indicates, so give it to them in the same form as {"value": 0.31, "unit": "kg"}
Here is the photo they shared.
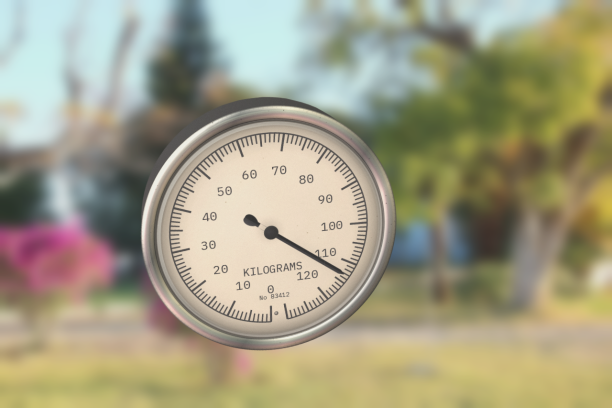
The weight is {"value": 113, "unit": "kg"}
